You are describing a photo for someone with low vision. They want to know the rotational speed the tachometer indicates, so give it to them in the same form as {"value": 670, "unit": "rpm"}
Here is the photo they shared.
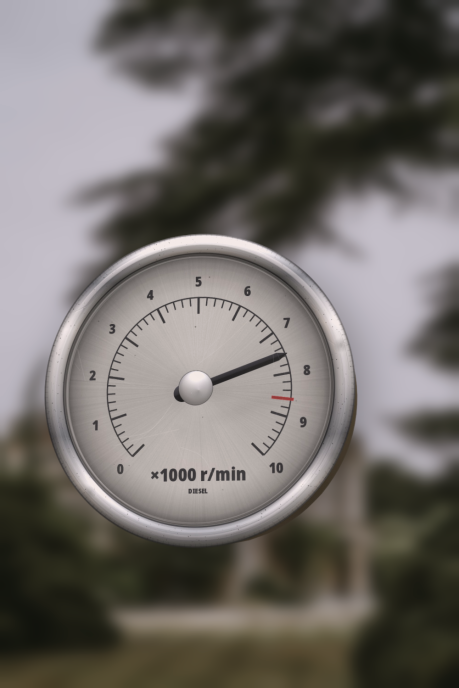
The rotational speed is {"value": 7600, "unit": "rpm"}
